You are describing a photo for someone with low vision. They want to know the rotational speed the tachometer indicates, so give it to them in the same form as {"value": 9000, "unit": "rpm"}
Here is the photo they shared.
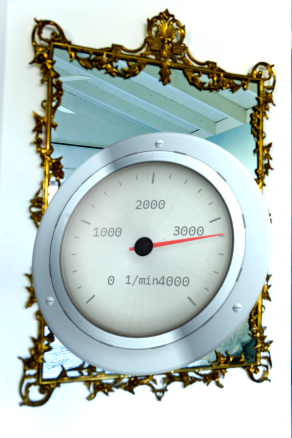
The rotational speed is {"value": 3200, "unit": "rpm"}
